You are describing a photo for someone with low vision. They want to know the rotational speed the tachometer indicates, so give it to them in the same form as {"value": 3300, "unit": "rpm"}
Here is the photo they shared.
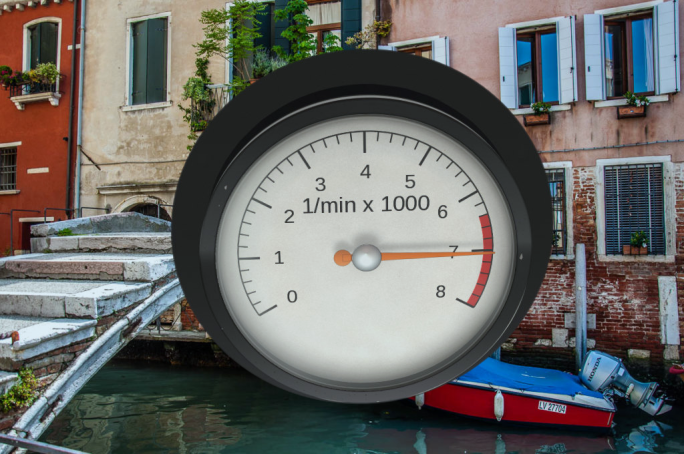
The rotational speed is {"value": 7000, "unit": "rpm"}
